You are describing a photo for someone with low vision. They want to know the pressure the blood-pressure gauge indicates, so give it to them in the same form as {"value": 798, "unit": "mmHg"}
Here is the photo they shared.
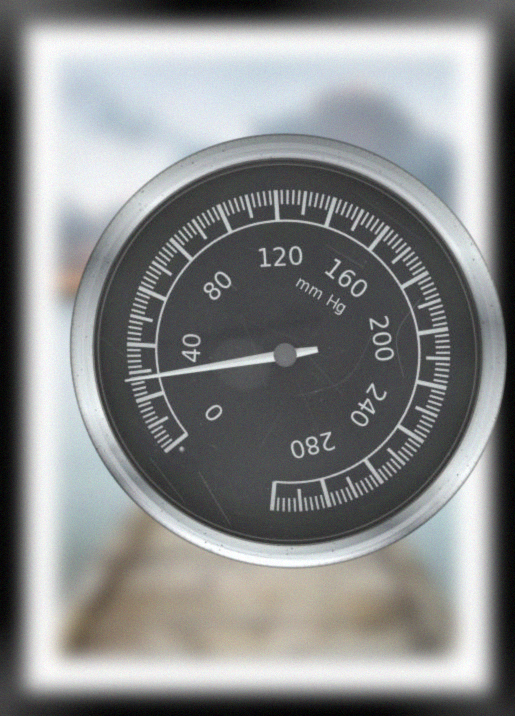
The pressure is {"value": 28, "unit": "mmHg"}
